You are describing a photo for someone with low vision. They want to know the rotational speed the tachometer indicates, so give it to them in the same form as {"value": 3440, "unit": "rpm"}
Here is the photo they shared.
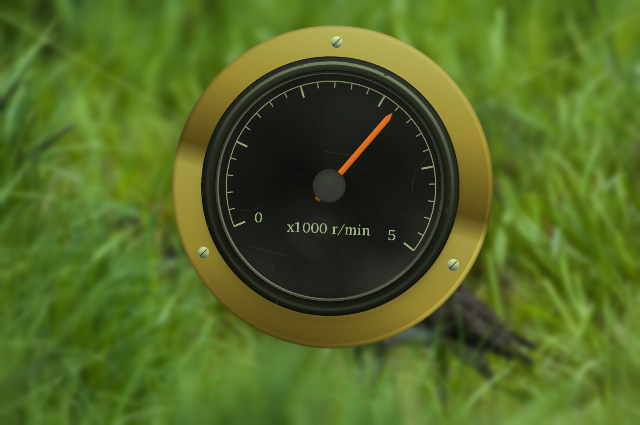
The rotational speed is {"value": 3200, "unit": "rpm"}
